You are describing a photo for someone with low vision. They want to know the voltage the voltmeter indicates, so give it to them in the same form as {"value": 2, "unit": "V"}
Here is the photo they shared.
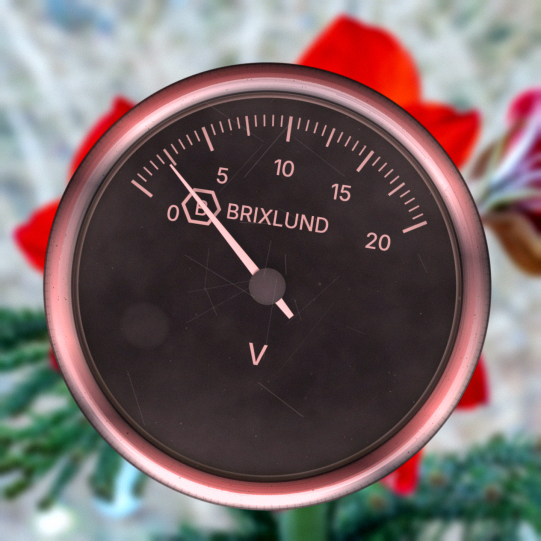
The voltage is {"value": 2.25, "unit": "V"}
